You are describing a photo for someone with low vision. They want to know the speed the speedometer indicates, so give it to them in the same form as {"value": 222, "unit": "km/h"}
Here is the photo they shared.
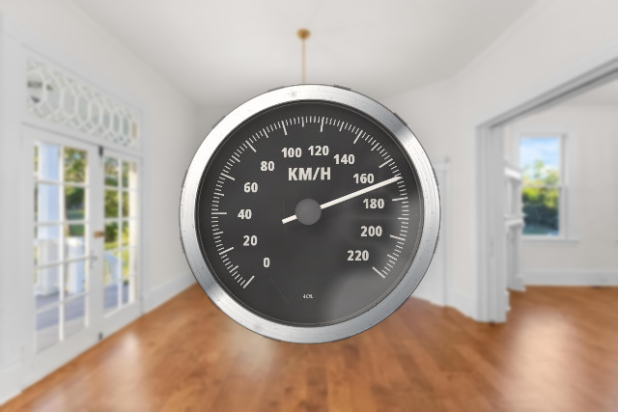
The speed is {"value": 170, "unit": "km/h"}
